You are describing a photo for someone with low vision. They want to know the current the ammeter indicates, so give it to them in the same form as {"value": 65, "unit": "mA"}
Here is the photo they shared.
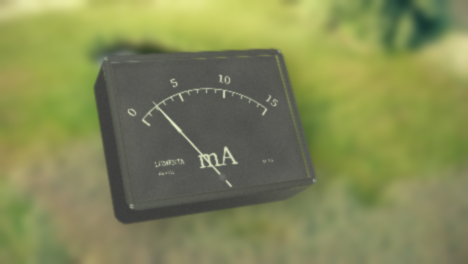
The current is {"value": 2, "unit": "mA"}
